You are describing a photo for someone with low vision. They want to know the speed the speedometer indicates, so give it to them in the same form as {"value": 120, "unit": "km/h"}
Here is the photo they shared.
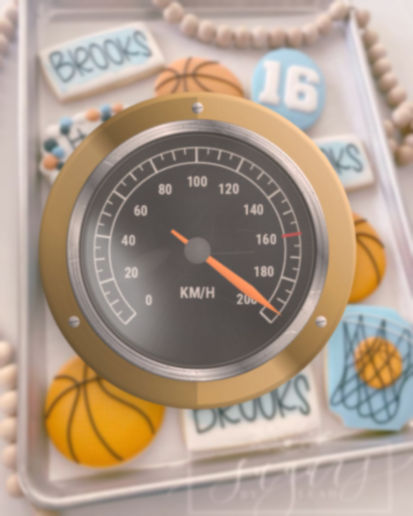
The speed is {"value": 195, "unit": "km/h"}
